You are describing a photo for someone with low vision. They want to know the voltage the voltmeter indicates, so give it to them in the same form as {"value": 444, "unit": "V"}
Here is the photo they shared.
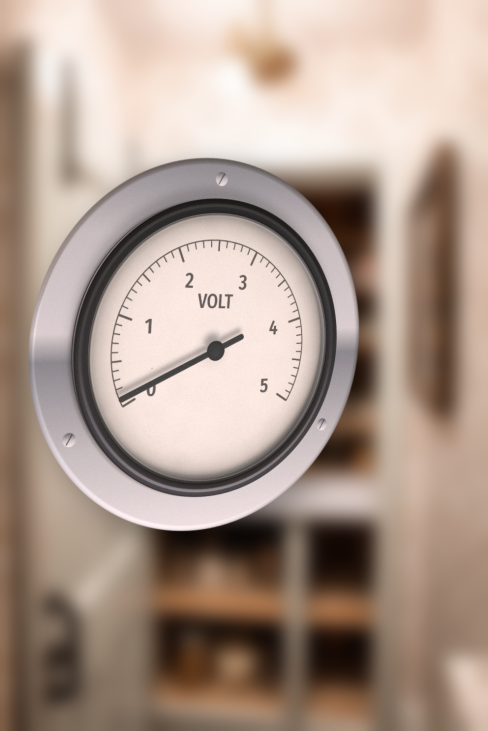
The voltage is {"value": 0.1, "unit": "V"}
